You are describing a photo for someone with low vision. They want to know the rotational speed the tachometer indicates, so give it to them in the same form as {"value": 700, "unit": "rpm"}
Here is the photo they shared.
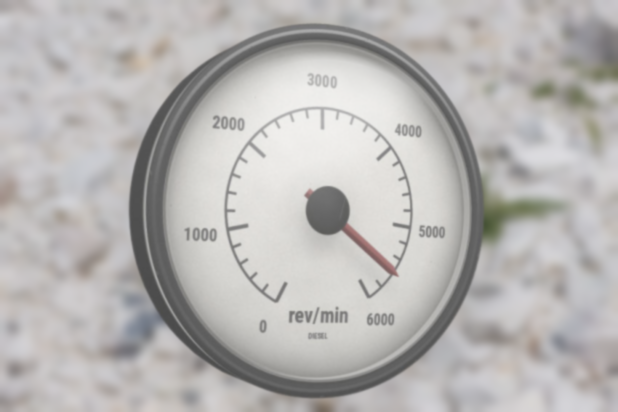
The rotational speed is {"value": 5600, "unit": "rpm"}
